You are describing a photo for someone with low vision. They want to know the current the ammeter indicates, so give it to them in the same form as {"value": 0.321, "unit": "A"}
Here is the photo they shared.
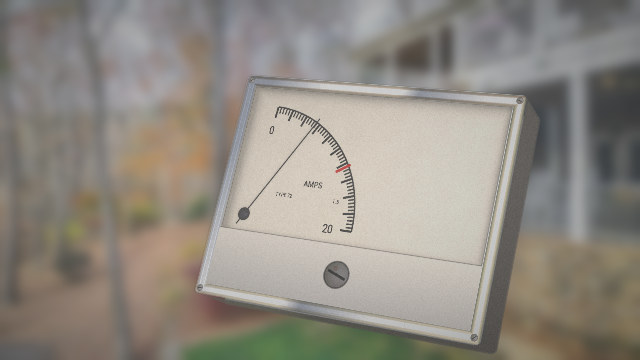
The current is {"value": 6, "unit": "A"}
